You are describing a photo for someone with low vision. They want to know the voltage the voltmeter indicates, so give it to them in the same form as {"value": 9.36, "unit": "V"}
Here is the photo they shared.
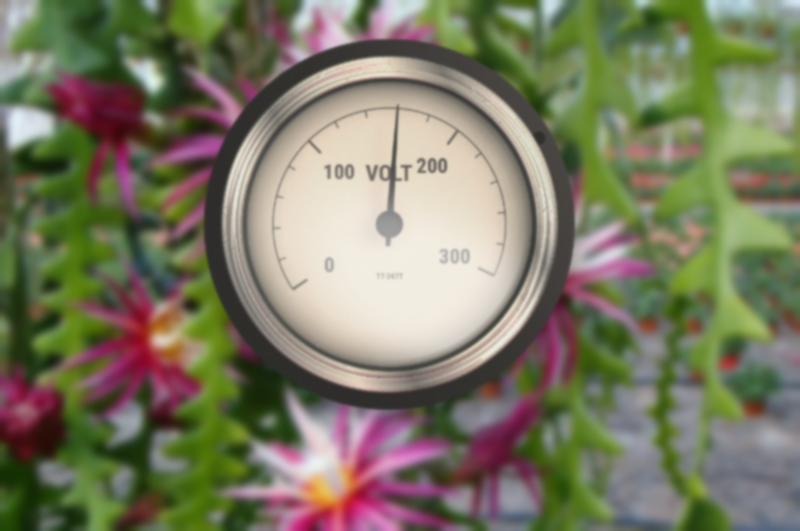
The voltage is {"value": 160, "unit": "V"}
